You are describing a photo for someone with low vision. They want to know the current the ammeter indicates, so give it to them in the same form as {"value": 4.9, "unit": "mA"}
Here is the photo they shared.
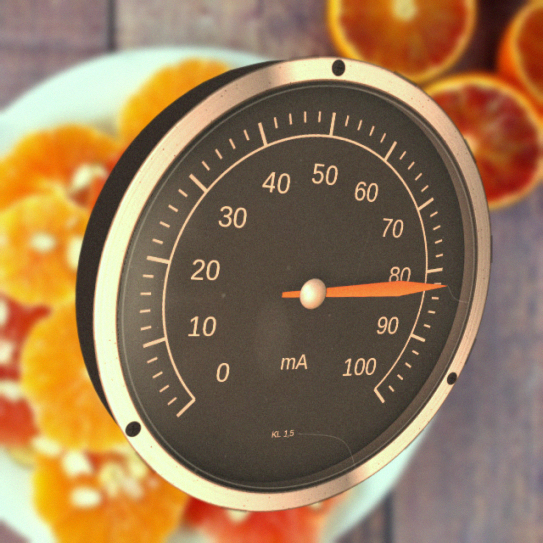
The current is {"value": 82, "unit": "mA"}
